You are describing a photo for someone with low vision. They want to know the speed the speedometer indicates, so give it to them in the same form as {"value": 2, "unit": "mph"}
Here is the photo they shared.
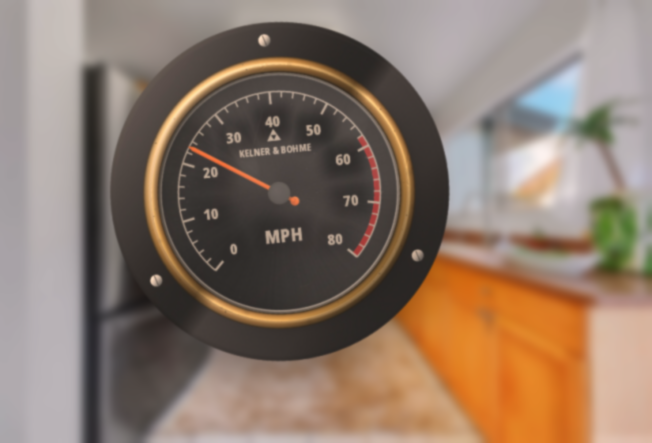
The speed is {"value": 23, "unit": "mph"}
